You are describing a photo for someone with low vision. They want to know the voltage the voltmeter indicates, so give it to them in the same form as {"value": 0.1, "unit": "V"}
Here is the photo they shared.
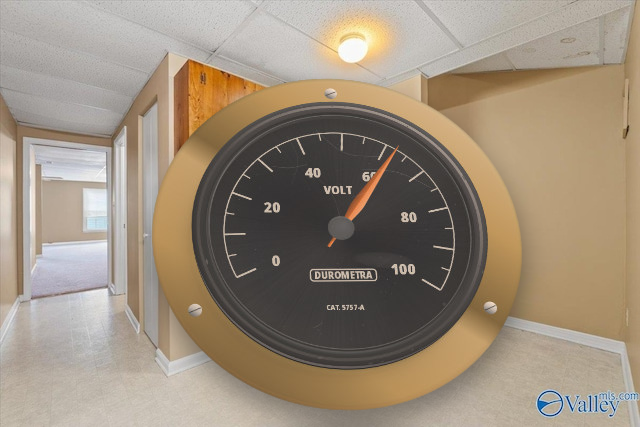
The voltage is {"value": 62.5, "unit": "V"}
